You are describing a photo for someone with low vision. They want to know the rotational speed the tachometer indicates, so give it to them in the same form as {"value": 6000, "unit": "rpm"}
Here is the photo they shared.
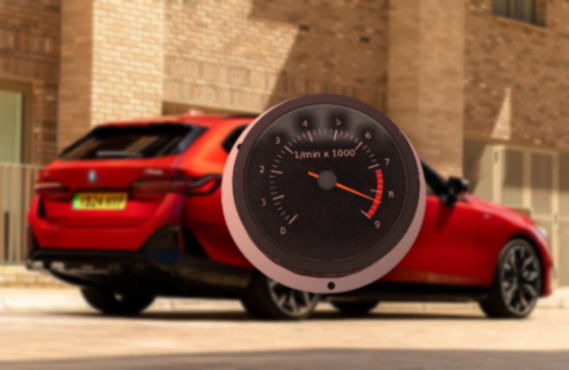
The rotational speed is {"value": 8400, "unit": "rpm"}
